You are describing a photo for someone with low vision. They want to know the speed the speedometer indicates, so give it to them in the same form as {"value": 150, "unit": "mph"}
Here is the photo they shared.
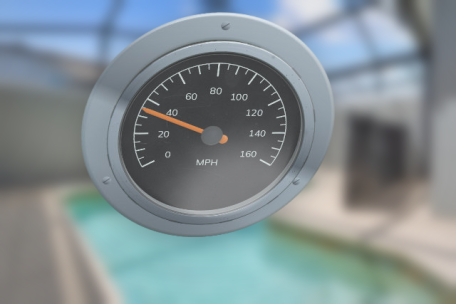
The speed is {"value": 35, "unit": "mph"}
